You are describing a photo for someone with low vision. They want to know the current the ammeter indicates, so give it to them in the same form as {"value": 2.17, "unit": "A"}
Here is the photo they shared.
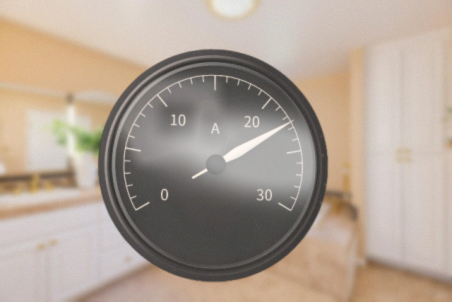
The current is {"value": 22.5, "unit": "A"}
